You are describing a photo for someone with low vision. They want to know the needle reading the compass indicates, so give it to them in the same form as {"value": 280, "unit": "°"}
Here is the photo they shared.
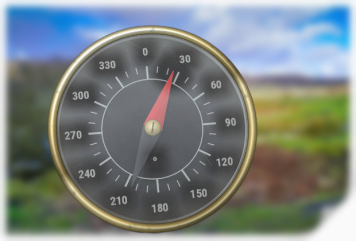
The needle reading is {"value": 25, "unit": "°"}
